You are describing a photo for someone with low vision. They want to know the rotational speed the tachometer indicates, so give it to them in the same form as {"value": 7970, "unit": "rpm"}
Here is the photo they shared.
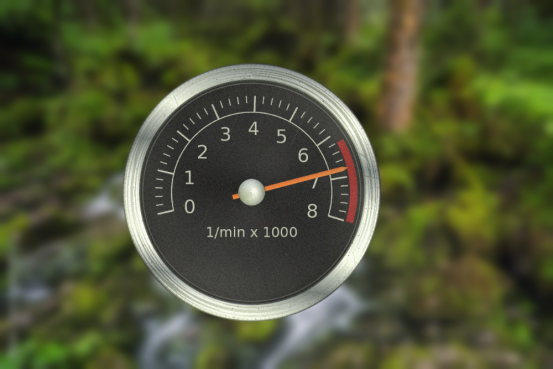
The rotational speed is {"value": 6800, "unit": "rpm"}
